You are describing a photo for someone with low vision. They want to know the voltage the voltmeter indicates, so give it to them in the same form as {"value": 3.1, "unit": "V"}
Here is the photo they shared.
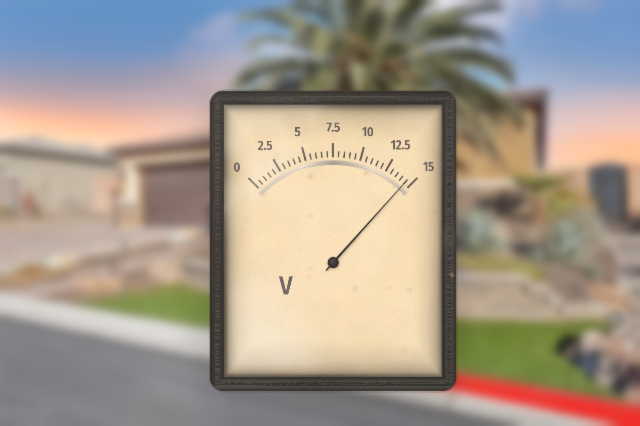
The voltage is {"value": 14.5, "unit": "V"}
